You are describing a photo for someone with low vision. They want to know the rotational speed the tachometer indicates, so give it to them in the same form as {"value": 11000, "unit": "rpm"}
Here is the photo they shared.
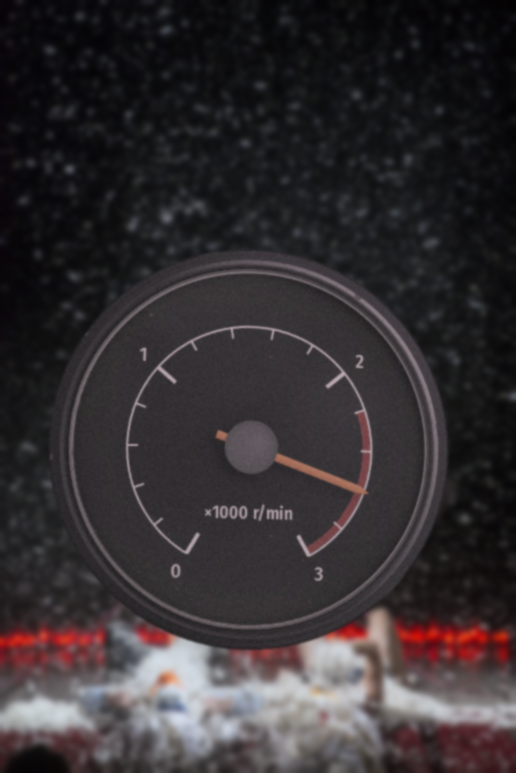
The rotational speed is {"value": 2600, "unit": "rpm"}
